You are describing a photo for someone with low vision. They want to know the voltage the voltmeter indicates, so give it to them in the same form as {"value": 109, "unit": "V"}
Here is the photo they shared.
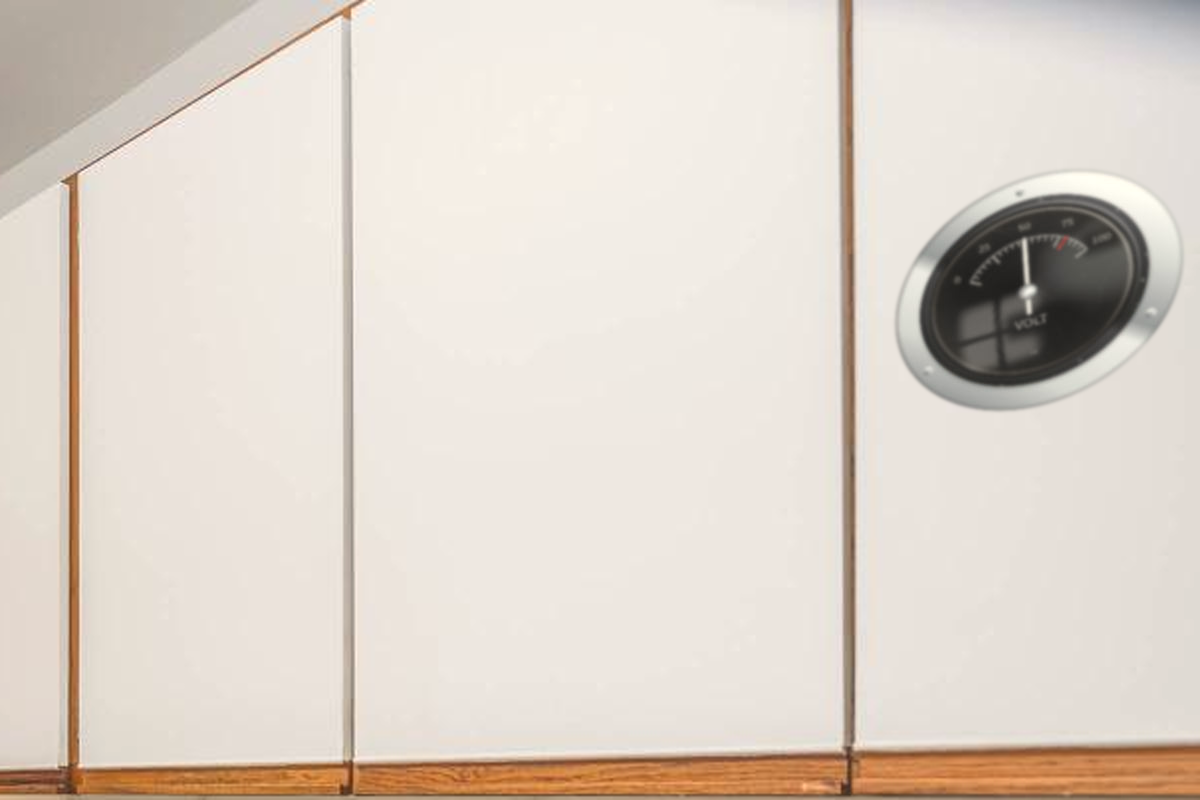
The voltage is {"value": 50, "unit": "V"}
